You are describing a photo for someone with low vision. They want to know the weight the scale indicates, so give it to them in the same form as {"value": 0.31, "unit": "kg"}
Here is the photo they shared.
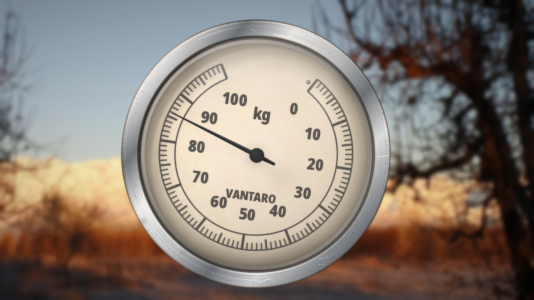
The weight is {"value": 86, "unit": "kg"}
